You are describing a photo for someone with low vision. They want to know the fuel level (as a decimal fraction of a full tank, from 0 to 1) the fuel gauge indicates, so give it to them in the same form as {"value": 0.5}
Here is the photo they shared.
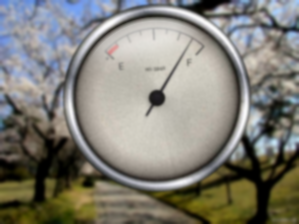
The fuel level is {"value": 0.875}
